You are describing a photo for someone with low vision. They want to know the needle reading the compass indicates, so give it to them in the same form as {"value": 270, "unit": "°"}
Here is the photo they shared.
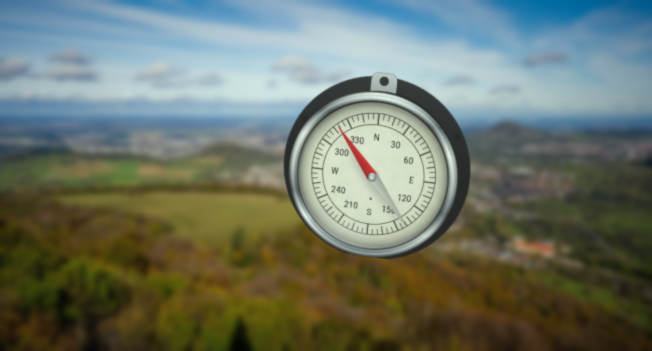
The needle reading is {"value": 320, "unit": "°"}
